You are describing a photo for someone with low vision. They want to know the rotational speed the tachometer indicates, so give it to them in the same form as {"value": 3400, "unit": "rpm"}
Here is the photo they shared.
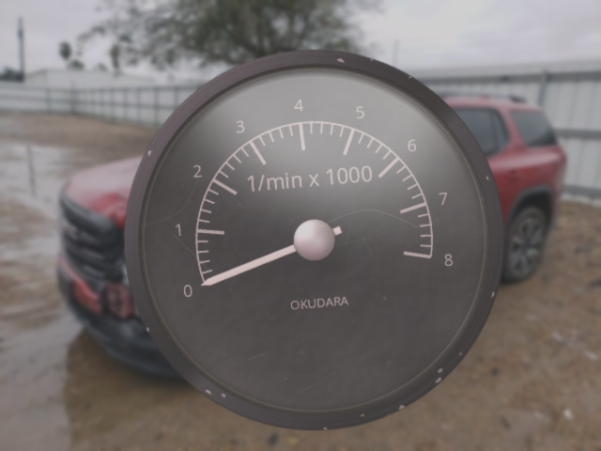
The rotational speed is {"value": 0, "unit": "rpm"}
